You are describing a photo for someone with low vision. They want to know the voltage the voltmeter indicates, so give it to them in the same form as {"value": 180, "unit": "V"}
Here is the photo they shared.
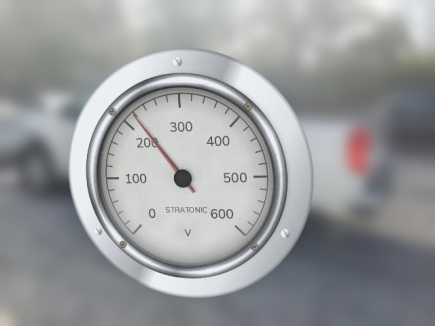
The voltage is {"value": 220, "unit": "V"}
